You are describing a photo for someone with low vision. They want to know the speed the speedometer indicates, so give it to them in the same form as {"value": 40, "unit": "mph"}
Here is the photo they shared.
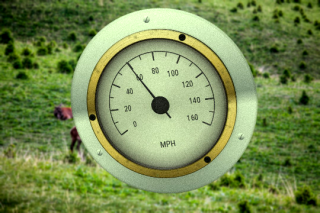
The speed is {"value": 60, "unit": "mph"}
